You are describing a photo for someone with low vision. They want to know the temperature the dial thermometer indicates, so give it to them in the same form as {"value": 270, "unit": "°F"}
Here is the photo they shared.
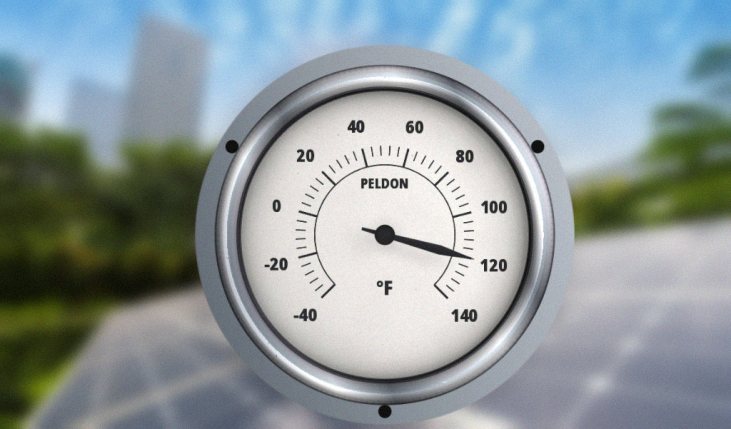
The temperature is {"value": 120, "unit": "°F"}
